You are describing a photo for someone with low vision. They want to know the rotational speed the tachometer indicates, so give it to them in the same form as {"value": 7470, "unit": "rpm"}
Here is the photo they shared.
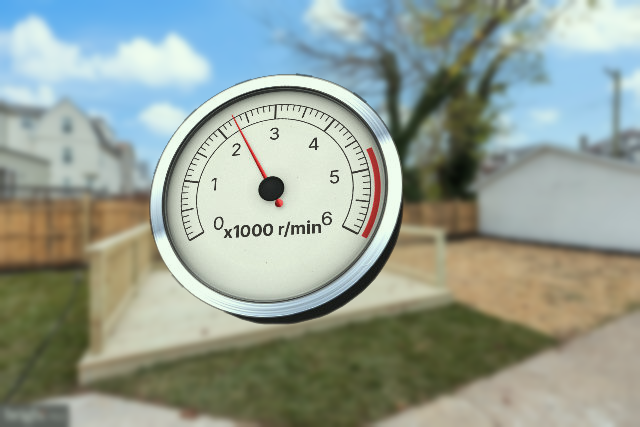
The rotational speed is {"value": 2300, "unit": "rpm"}
